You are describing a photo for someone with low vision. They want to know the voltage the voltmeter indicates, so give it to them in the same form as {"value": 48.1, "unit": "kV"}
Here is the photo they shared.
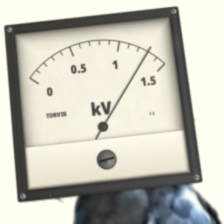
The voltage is {"value": 1.3, "unit": "kV"}
